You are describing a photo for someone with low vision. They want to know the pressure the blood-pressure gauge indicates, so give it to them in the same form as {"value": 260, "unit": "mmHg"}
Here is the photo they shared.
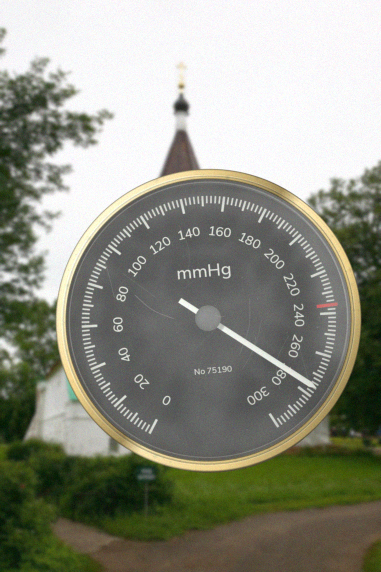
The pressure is {"value": 276, "unit": "mmHg"}
